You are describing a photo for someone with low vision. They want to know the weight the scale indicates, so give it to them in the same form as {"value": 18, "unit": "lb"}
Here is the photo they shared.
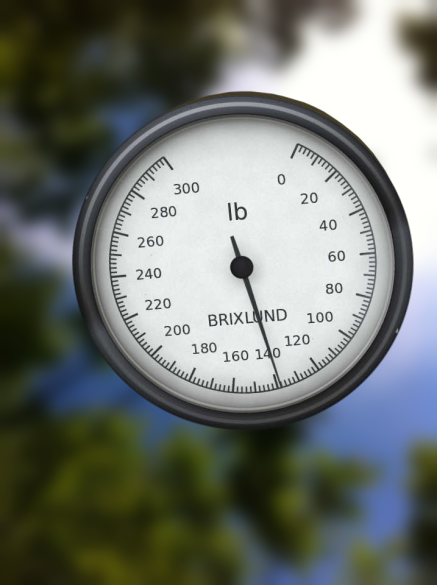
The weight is {"value": 138, "unit": "lb"}
